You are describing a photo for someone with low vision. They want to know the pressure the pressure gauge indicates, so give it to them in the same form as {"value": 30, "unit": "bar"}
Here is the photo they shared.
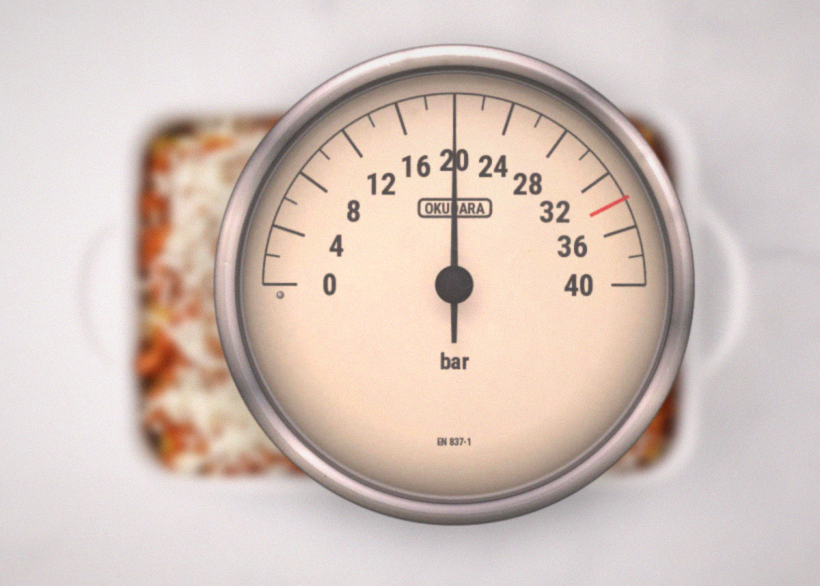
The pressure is {"value": 20, "unit": "bar"}
